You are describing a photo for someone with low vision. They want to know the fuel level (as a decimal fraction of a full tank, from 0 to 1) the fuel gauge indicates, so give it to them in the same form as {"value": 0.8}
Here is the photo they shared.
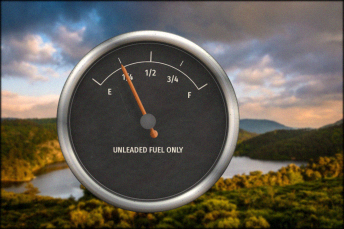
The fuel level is {"value": 0.25}
